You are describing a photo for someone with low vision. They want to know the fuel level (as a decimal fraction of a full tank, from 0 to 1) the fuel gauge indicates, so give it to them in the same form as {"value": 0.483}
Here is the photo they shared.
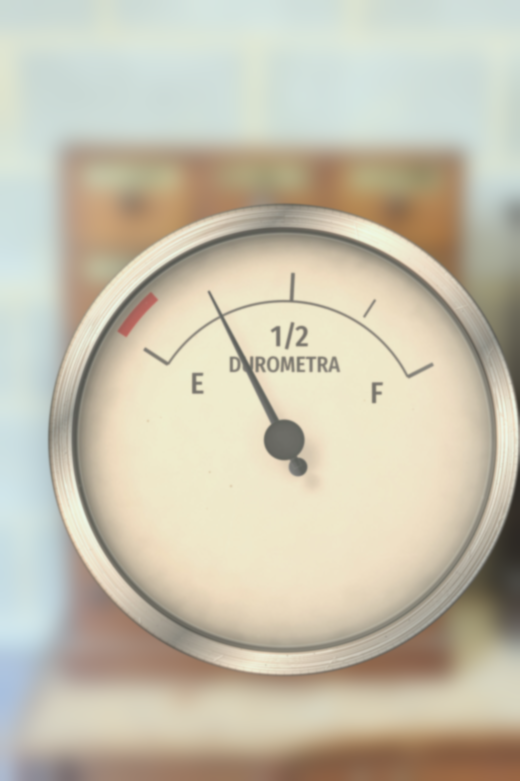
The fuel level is {"value": 0.25}
